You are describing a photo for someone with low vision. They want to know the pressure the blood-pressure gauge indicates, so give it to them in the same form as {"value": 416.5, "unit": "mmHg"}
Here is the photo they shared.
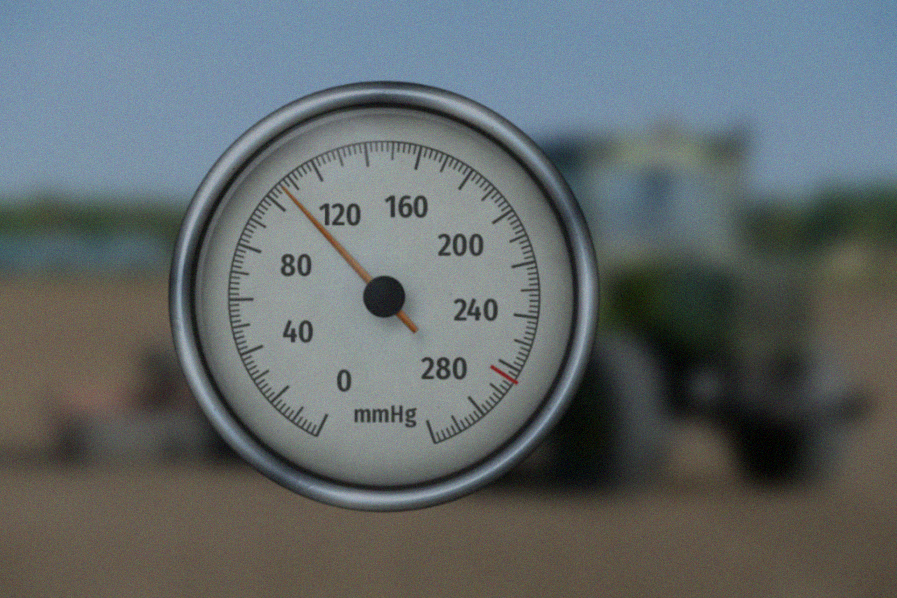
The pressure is {"value": 106, "unit": "mmHg"}
